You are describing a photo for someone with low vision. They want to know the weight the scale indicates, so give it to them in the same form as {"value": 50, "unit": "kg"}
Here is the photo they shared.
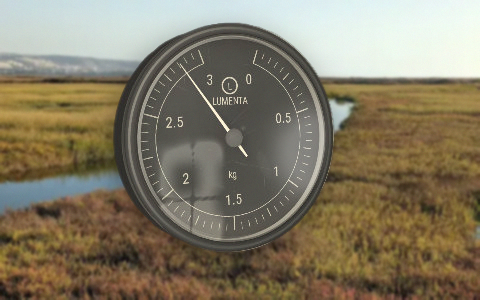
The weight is {"value": 2.85, "unit": "kg"}
